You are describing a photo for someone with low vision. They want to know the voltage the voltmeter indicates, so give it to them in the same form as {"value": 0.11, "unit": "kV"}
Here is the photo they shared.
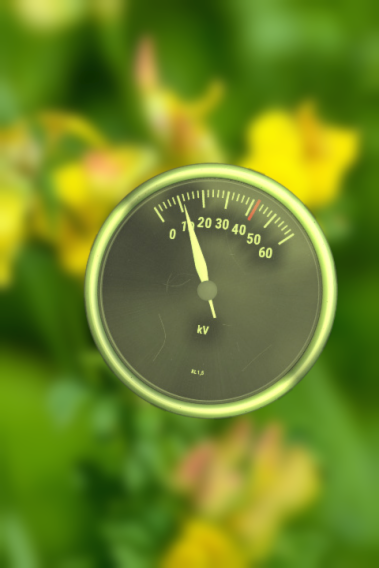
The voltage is {"value": 12, "unit": "kV"}
